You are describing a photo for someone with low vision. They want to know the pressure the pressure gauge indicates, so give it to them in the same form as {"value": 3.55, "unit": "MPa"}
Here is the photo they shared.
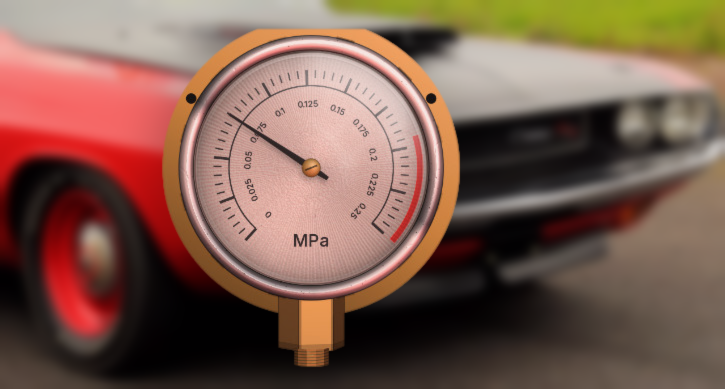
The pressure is {"value": 0.075, "unit": "MPa"}
